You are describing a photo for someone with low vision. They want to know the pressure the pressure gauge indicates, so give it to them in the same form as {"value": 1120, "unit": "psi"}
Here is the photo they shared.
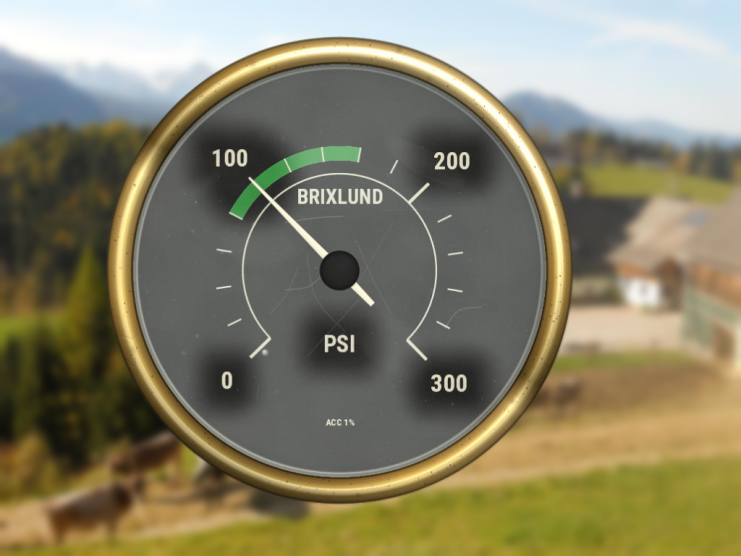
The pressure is {"value": 100, "unit": "psi"}
